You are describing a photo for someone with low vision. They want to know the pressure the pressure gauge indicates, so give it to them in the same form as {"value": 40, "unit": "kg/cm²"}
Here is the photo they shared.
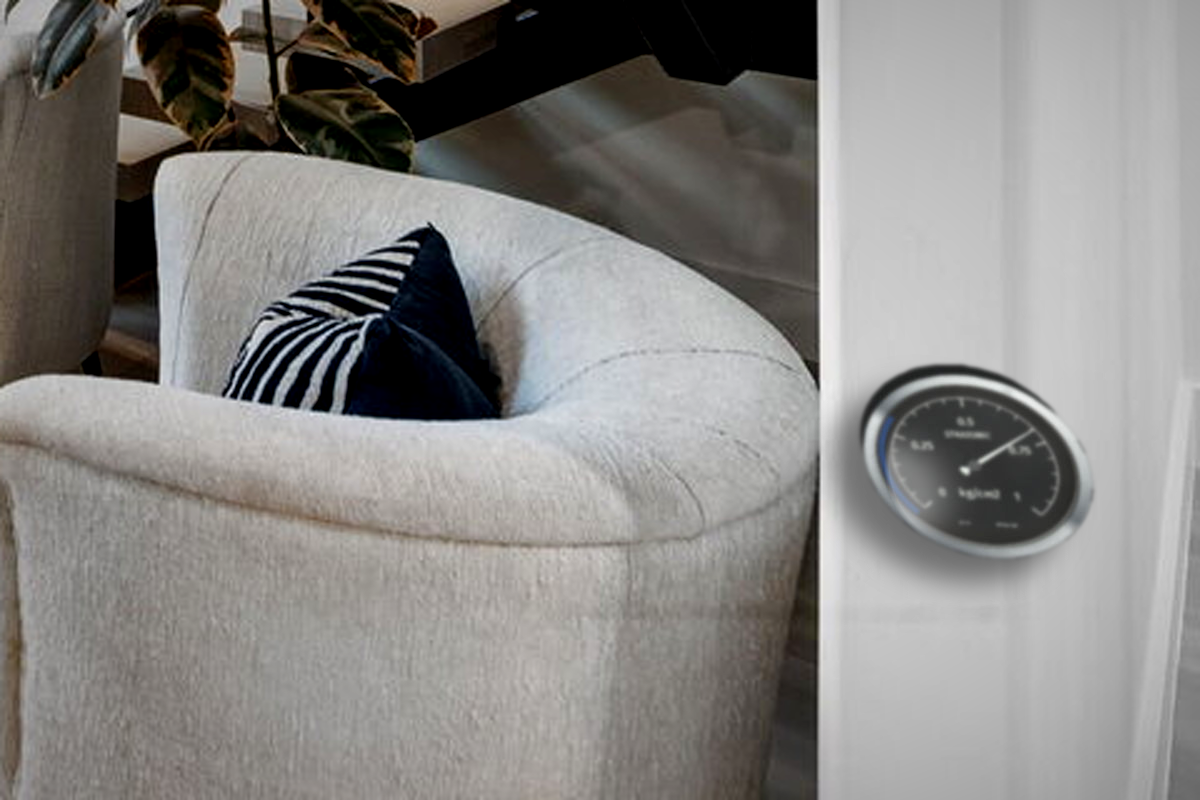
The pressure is {"value": 0.7, "unit": "kg/cm²"}
